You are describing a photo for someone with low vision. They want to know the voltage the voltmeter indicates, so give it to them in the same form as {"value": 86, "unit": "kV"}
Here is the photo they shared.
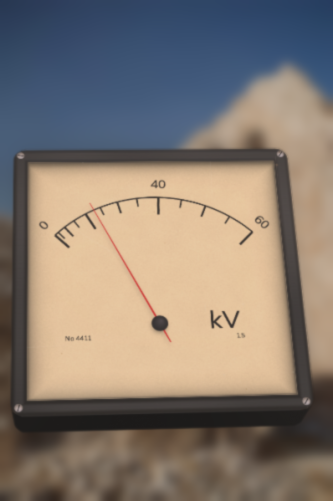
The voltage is {"value": 22.5, "unit": "kV"}
